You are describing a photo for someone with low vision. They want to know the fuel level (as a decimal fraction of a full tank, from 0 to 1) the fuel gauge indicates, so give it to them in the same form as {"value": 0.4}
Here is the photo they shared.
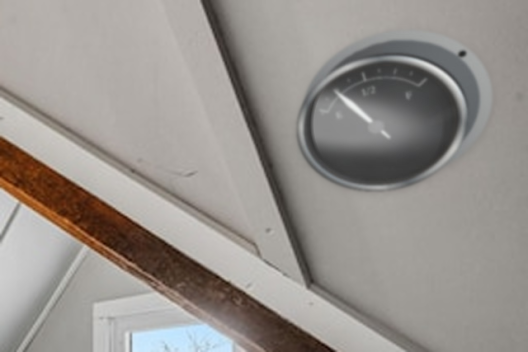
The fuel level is {"value": 0.25}
